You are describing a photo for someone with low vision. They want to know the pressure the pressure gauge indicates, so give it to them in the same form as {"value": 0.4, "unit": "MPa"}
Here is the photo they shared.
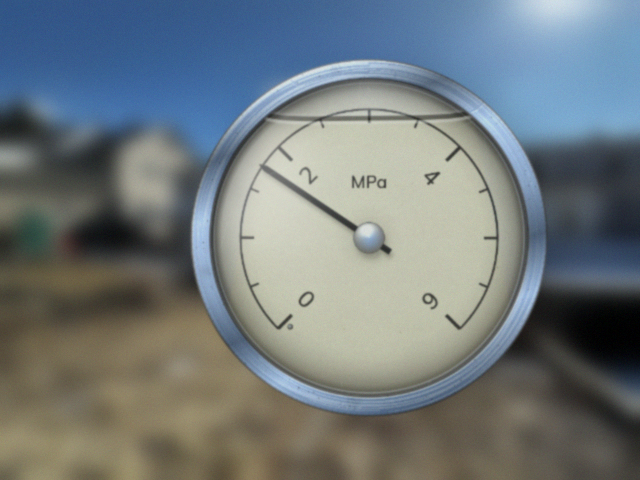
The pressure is {"value": 1.75, "unit": "MPa"}
